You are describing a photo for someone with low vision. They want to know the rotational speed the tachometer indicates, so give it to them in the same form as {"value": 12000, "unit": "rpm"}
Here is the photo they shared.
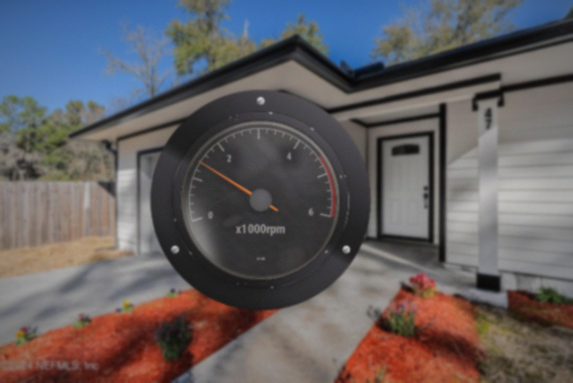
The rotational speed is {"value": 1400, "unit": "rpm"}
